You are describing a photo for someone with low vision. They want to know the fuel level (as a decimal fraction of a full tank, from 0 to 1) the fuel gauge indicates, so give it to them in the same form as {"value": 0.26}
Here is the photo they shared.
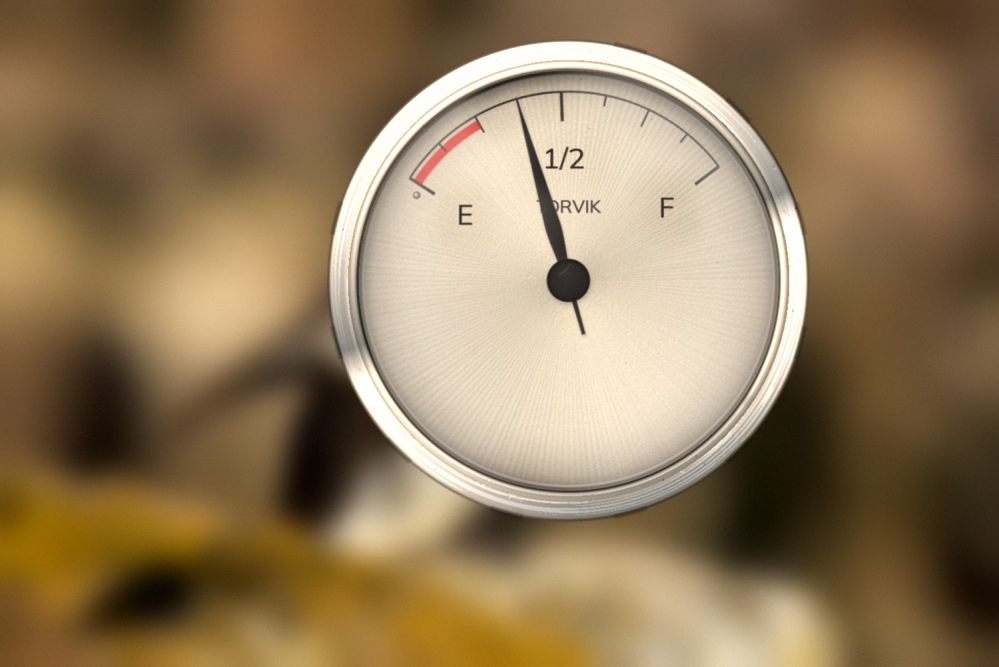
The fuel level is {"value": 0.375}
